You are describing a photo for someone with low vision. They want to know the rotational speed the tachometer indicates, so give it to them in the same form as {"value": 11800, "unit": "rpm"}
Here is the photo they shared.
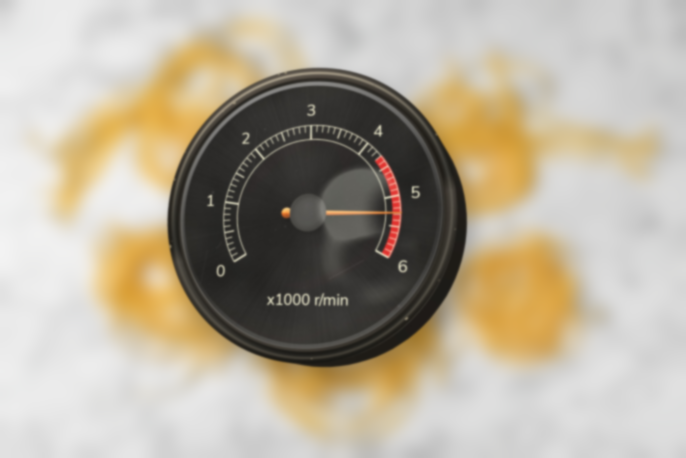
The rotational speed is {"value": 5300, "unit": "rpm"}
